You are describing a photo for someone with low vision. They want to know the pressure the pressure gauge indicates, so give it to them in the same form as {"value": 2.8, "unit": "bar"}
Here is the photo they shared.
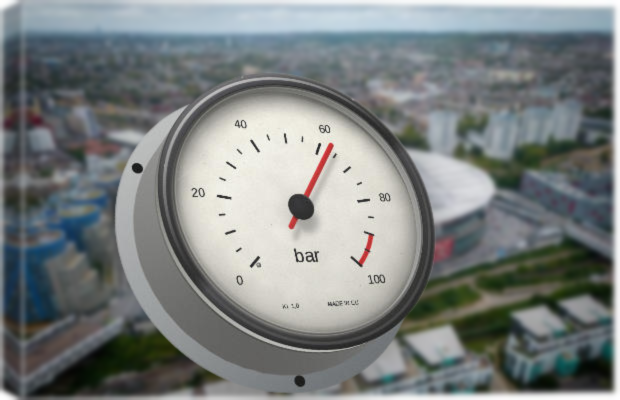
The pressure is {"value": 62.5, "unit": "bar"}
